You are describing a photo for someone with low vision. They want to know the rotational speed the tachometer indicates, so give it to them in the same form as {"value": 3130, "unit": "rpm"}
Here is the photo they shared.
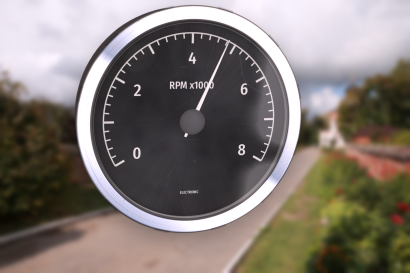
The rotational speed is {"value": 4800, "unit": "rpm"}
